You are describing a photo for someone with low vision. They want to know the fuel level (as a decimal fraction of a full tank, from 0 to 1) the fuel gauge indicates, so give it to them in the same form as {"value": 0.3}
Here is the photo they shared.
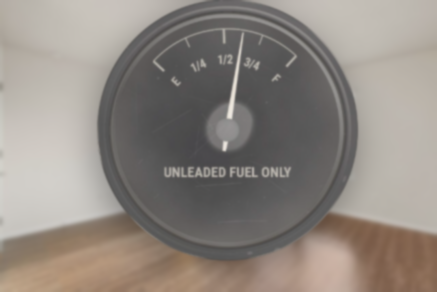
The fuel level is {"value": 0.625}
